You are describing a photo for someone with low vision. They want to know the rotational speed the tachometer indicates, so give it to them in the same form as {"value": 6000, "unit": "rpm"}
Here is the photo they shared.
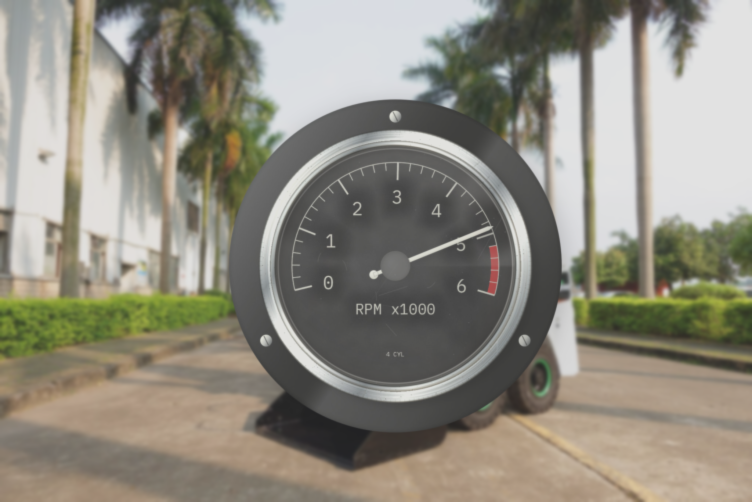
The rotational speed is {"value": 4900, "unit": "rpm"}
